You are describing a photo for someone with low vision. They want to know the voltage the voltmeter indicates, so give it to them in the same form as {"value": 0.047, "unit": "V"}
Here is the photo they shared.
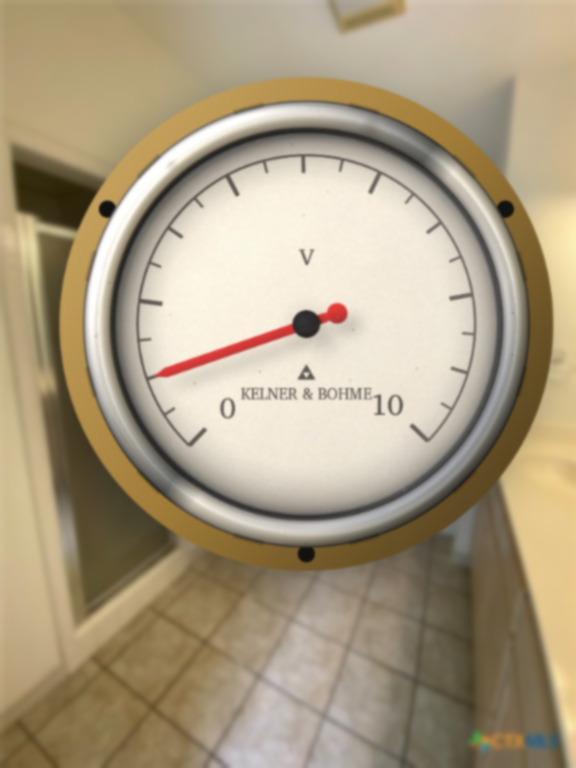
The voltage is {"value": 1, "unit": "V"}
